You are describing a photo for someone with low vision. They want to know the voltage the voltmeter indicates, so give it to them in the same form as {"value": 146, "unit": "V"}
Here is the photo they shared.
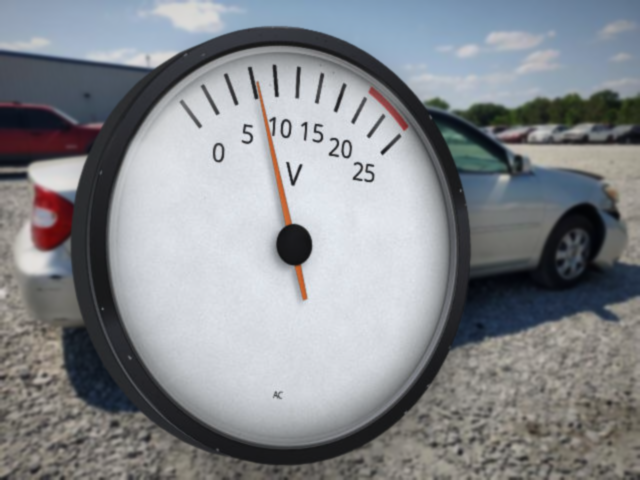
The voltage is {"value": 7.5, "unit": "V"}
